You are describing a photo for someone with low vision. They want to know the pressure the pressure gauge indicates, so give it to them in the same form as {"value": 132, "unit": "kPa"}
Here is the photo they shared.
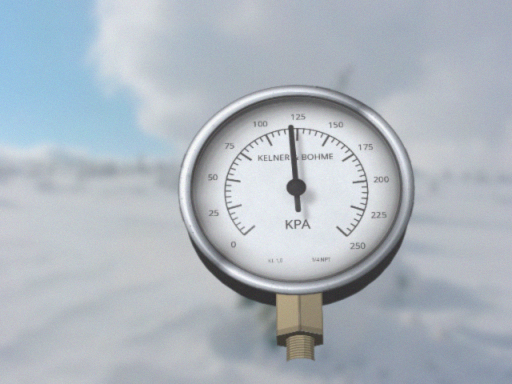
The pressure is {"value": 120, "unit": "kPa"}
